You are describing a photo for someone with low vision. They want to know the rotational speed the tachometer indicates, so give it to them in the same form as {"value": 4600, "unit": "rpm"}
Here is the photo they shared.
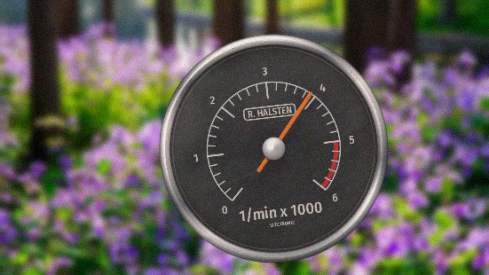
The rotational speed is {"value": 3900, "unit": "rpm"}
